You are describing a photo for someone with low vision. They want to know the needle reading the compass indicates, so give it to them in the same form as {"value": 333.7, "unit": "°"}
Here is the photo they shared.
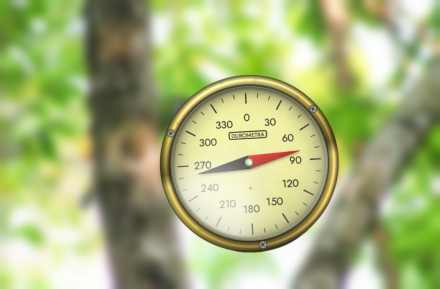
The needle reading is {"value": 80, "unit": "°"}
